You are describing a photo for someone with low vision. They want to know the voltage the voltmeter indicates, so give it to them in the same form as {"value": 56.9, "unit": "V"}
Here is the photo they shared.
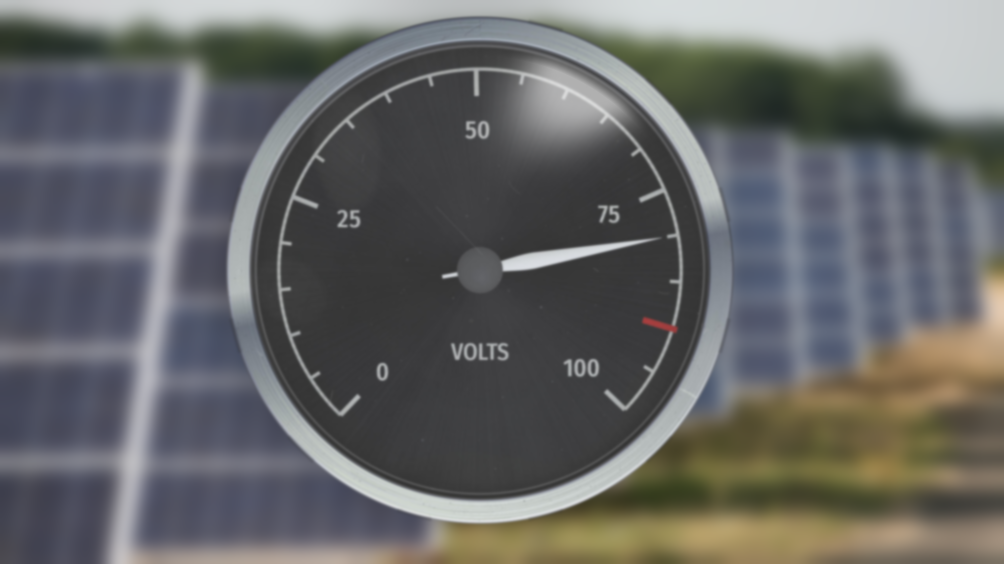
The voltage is {"value": 80, "unit": "V"}
